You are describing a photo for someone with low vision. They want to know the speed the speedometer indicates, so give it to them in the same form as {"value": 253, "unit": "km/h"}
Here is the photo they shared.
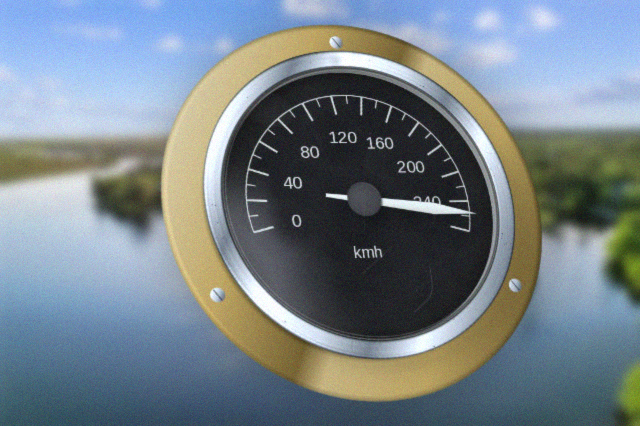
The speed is {"value": 250, "unit": "km/h"}
